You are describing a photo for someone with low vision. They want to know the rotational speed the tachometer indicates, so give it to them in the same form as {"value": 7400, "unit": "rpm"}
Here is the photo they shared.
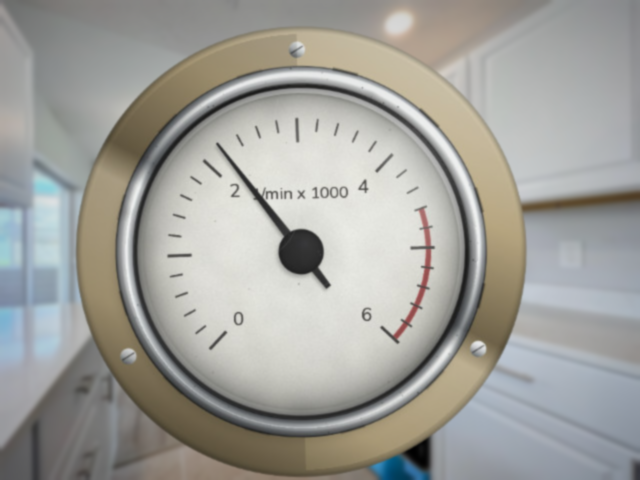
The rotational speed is {"value": 2200, "unit": "rpm"}
